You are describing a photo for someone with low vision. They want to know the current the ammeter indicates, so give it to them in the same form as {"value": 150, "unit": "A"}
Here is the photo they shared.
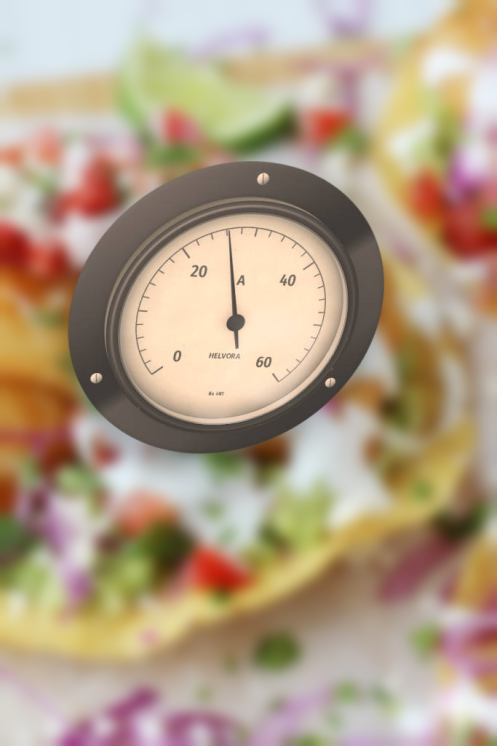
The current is {"value": 26, "unit": "A"}
